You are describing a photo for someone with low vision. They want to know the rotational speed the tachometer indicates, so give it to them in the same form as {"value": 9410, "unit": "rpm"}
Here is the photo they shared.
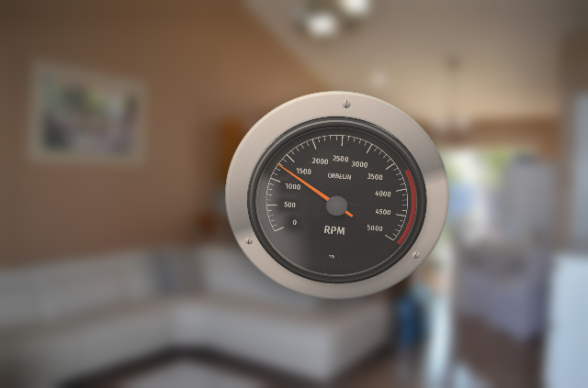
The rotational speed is {"value": 1300, "unit": "rpm"}
